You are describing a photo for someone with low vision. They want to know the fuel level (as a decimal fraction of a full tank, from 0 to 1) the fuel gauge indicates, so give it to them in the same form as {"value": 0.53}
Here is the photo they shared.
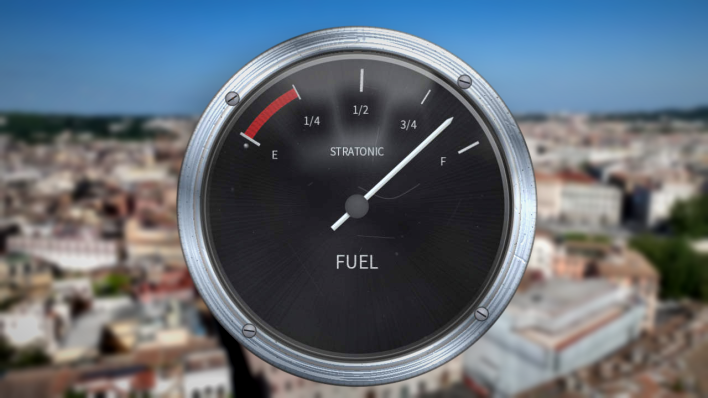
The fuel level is {"value": 0.875}
